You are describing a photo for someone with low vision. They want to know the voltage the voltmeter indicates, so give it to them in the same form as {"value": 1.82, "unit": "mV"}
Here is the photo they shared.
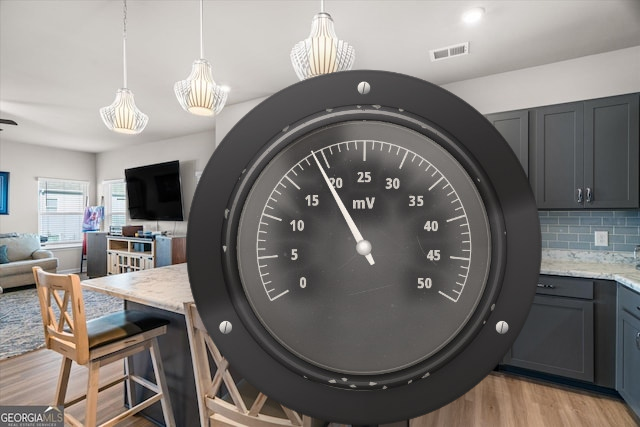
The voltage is {"value": 19, "unit": "mV"}
